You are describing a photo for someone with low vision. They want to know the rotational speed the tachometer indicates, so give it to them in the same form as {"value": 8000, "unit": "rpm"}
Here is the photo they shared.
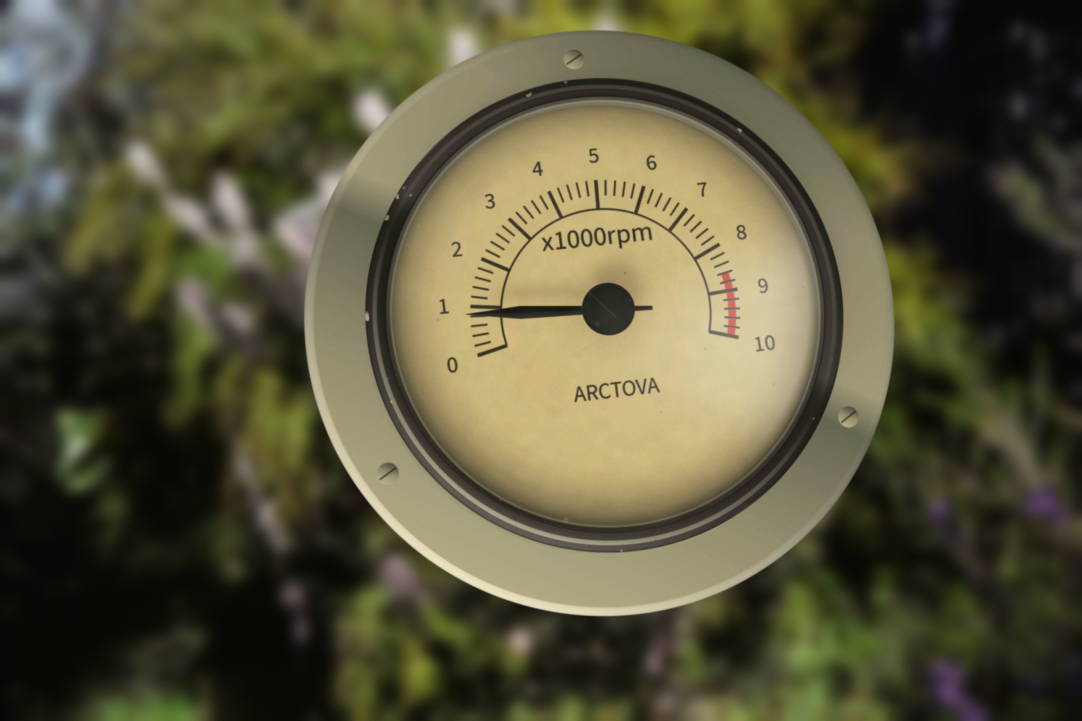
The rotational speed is {"value": 800, "unit": "rpm"}
